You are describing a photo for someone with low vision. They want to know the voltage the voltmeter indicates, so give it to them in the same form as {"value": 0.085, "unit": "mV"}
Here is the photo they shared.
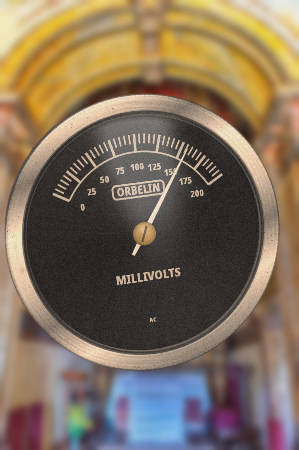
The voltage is {"value": 155, "unit": "mV"}
